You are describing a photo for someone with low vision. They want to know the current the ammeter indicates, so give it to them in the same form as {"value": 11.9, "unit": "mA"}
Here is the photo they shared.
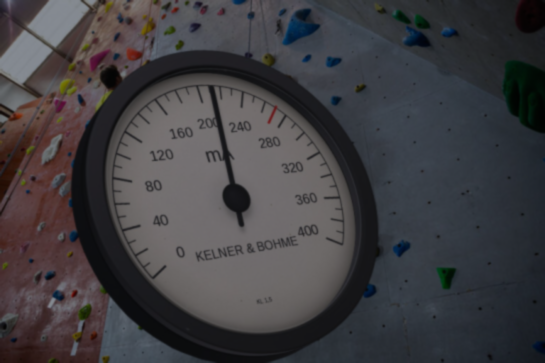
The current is {"value": 210, "unit": "mA"}
